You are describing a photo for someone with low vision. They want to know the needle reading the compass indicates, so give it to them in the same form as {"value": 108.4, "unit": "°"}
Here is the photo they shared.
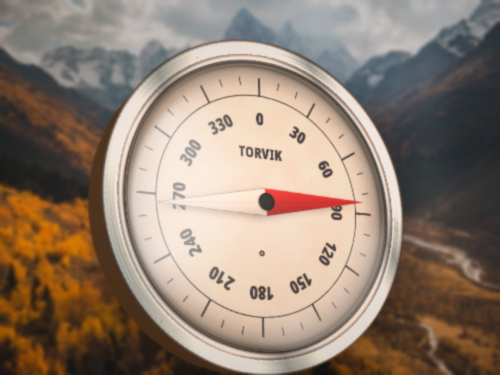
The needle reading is {"value": 85, "unit": "°"}
